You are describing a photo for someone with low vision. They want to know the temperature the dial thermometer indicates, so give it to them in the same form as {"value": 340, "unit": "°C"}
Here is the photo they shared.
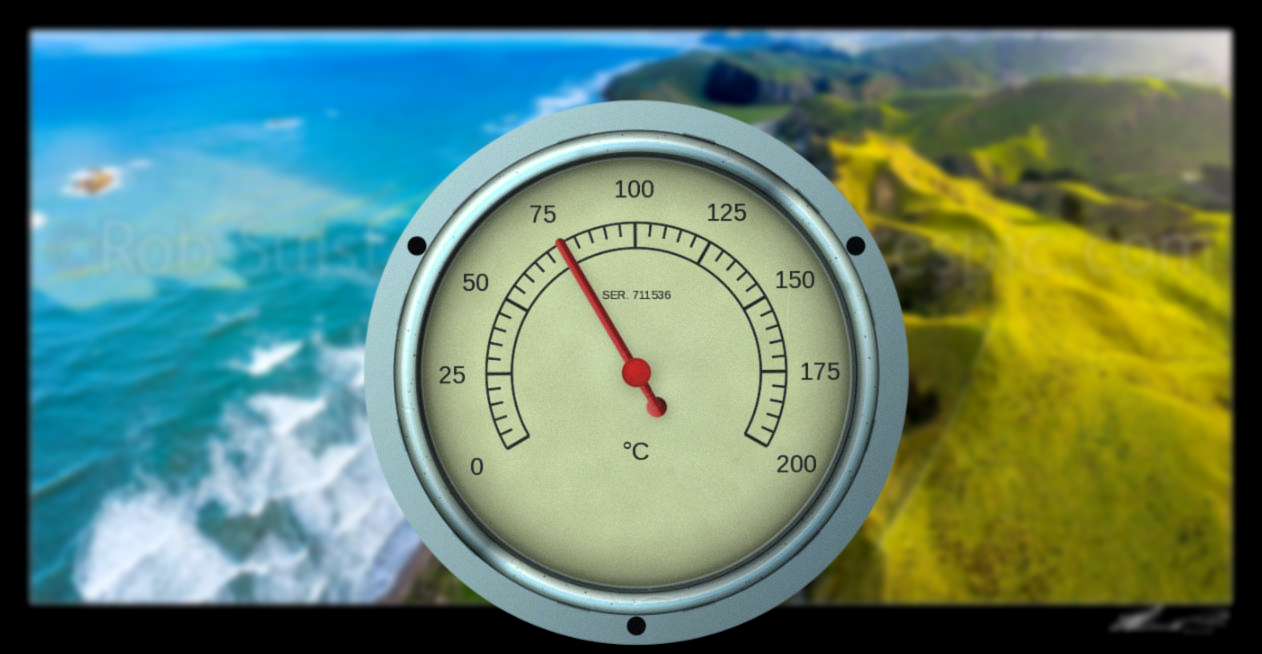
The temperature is {"value": 75, "unit": "°C"}
